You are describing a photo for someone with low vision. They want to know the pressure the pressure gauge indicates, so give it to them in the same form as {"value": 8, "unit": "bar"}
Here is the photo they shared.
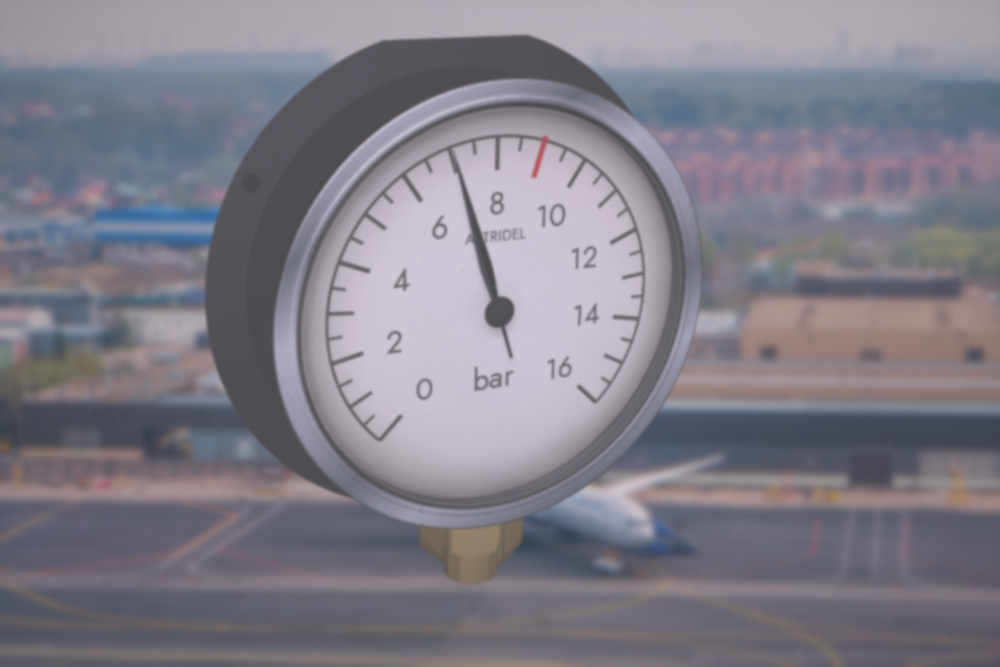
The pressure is {"value": 7, "unit": "bar"}
